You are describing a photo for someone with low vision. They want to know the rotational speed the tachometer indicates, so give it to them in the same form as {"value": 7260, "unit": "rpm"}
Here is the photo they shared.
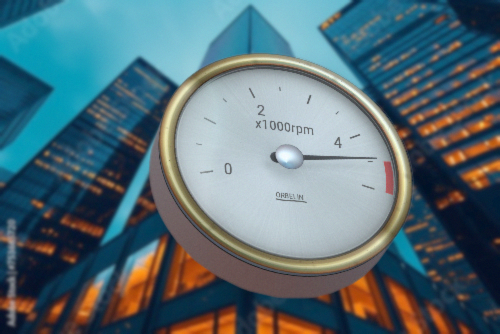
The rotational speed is {"value": 4500, "unit": "rpm"}
